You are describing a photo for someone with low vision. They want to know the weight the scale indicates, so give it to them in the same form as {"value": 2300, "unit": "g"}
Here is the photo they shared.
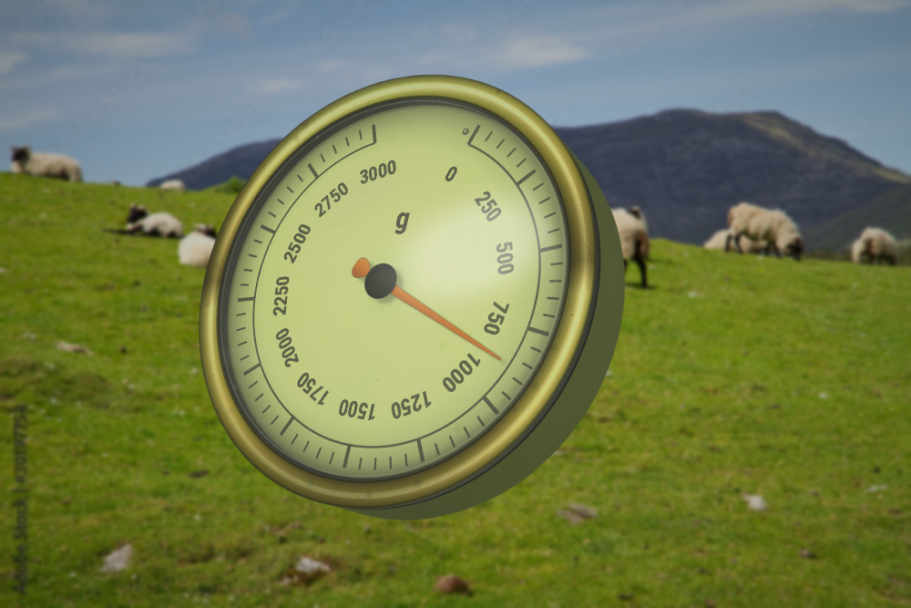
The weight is {"value": 875, "unit": "g"}
